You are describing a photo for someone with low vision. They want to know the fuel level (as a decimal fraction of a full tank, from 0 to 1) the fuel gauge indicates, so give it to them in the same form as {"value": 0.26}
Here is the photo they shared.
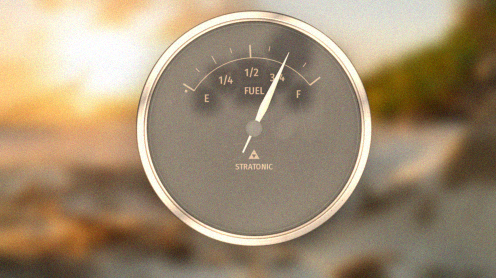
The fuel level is {"value": 0.75}
